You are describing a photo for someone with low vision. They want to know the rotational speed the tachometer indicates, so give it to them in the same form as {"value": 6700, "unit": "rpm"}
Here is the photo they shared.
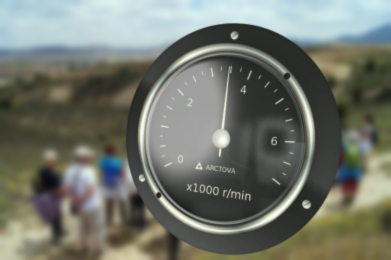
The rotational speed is {"value": 3500, "unit": "rpm"}
